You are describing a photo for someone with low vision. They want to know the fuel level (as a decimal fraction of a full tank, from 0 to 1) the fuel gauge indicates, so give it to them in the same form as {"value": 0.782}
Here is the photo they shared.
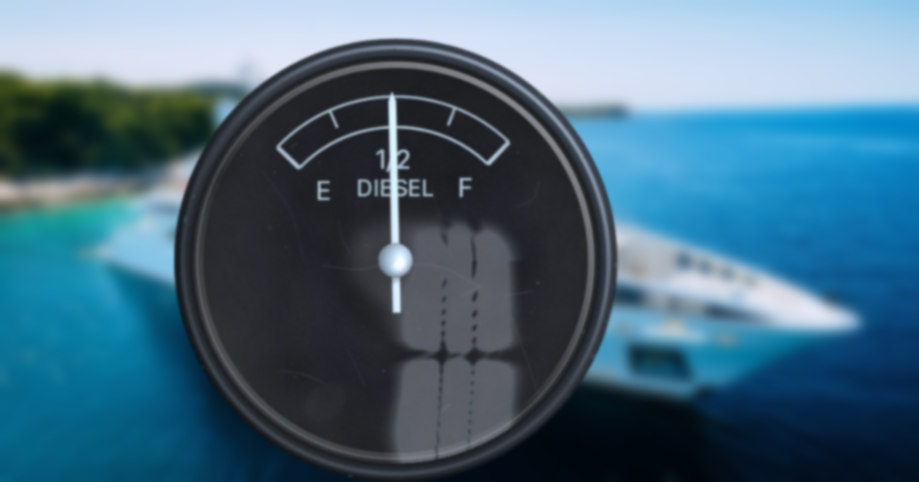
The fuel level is {"value": 0.5}
